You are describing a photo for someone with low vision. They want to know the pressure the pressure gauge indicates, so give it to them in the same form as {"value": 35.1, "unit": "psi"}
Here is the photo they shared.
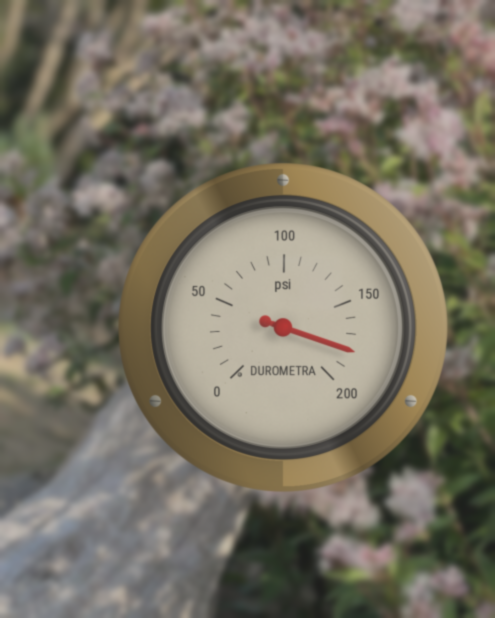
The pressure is {"value": 180, "unit": "psi"}
